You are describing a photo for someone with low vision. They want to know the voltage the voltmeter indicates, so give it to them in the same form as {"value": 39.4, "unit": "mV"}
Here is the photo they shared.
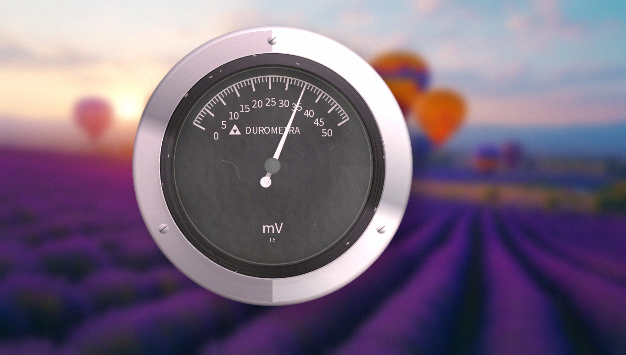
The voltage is {"value": 35, "unit": "mV"}
